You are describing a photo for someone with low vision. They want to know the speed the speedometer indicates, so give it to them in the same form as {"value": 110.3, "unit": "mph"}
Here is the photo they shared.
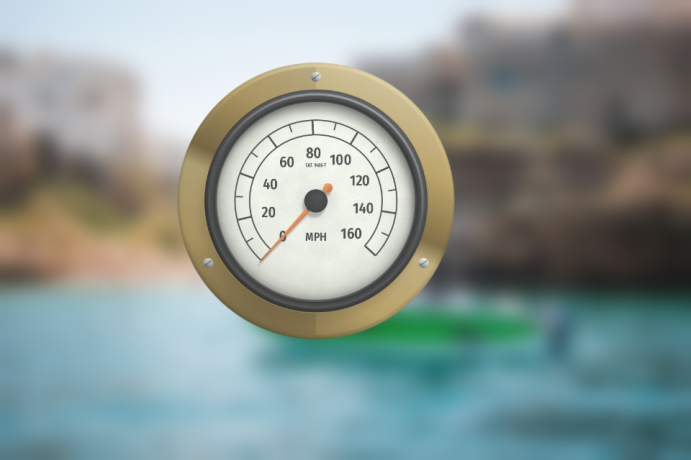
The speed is {"value": 0, "unit": "mph"}
